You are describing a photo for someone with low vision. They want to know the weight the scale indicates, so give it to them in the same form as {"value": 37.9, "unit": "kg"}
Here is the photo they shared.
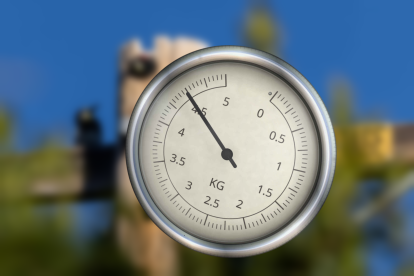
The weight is {"value": 4.5, "unit": "kg"}
